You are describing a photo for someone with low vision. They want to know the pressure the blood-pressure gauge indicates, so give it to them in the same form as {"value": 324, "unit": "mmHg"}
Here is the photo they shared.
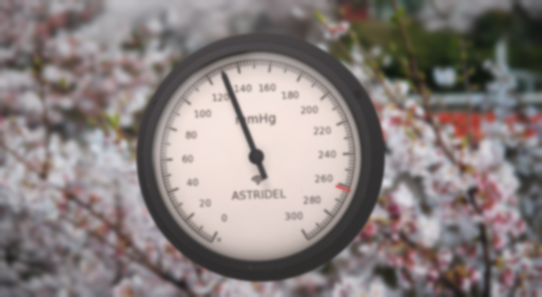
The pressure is {"value": 130, "unit": "mmHg"}
